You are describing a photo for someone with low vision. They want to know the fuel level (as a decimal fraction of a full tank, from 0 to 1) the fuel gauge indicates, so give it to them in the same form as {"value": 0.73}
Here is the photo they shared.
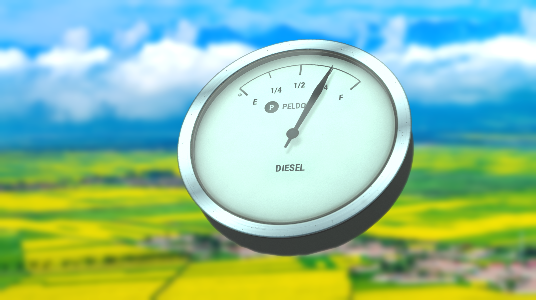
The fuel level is {"value": 0.75}
